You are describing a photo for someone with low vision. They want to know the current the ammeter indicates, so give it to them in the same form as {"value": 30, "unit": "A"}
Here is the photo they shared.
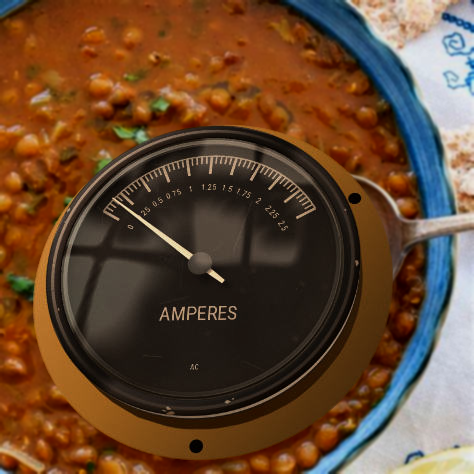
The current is {"value": 0.15, "unit": "A"}
